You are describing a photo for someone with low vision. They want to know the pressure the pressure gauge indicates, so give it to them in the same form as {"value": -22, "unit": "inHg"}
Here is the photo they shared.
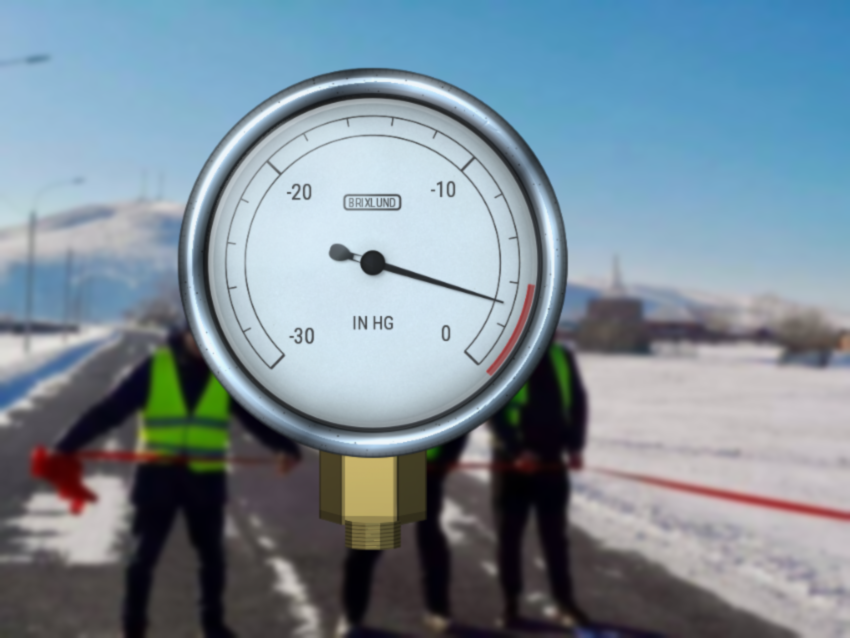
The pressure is {"value": -3, "unit": "inHg"}
